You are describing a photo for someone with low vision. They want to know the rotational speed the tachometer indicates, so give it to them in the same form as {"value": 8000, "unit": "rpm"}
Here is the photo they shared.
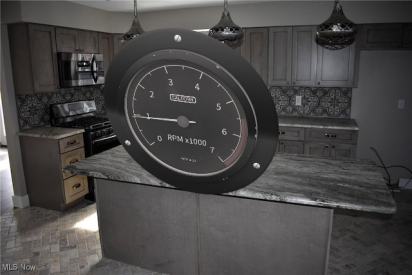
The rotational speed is {"value": 1000, "unit": "rpm"}
